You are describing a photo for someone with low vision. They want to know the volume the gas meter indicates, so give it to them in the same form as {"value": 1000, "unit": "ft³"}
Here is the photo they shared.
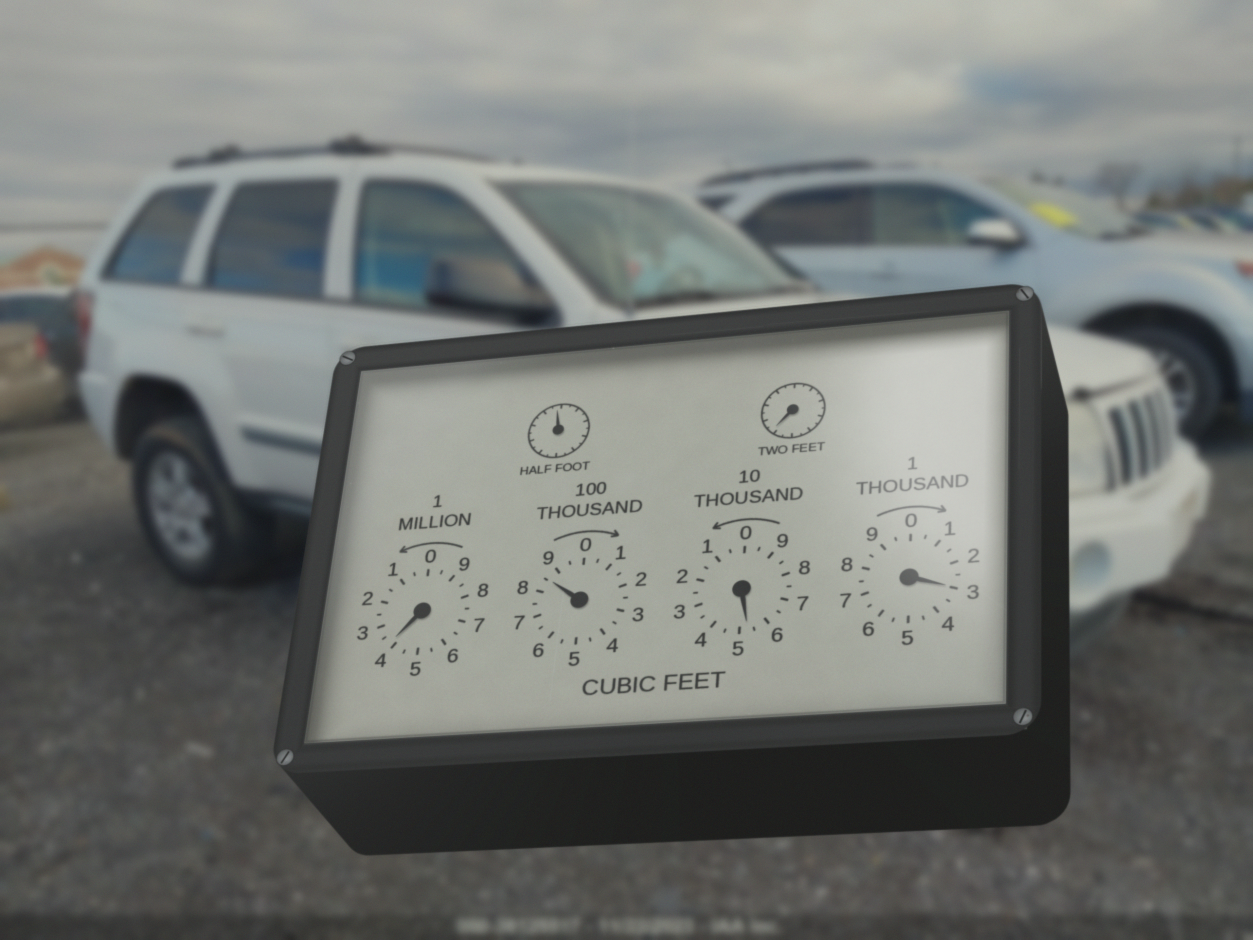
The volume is {"value": 385300, "unit": "ft³"}
